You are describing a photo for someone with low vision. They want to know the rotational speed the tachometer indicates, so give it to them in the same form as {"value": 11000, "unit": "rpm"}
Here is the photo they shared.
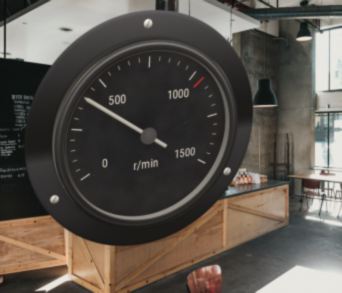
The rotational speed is {"value": 400, "unit": "rpm"}
